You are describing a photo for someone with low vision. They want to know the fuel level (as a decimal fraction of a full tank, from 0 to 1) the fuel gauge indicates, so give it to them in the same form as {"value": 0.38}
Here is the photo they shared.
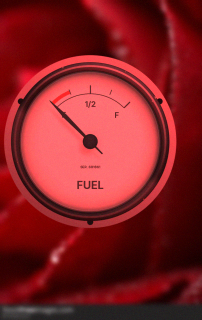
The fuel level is {"value": 0}
